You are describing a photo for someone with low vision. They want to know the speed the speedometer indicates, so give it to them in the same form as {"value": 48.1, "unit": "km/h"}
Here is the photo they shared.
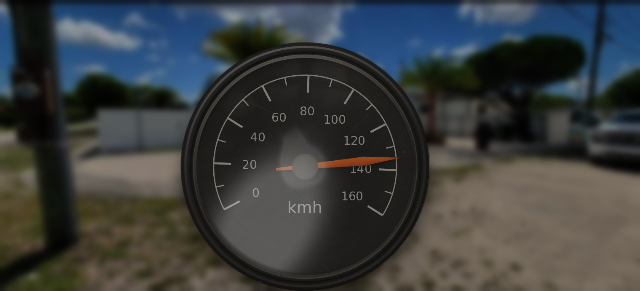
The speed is {"value": 135, "unit": "km/h"}
